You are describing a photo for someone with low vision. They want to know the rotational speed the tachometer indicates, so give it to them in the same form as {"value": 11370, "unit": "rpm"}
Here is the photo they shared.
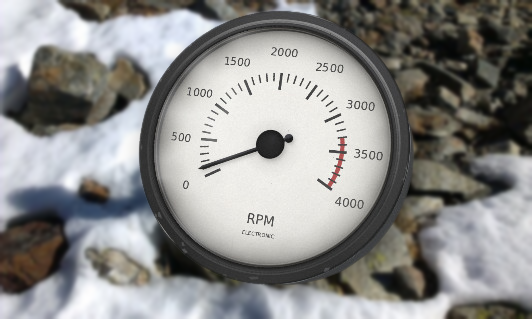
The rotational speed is {"value": 100, "unit": "rpm"}
